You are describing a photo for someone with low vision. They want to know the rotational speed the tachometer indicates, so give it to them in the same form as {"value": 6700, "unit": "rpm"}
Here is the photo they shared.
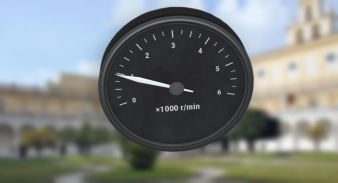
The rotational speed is {"value": 1000, "unit": "rpm"}
